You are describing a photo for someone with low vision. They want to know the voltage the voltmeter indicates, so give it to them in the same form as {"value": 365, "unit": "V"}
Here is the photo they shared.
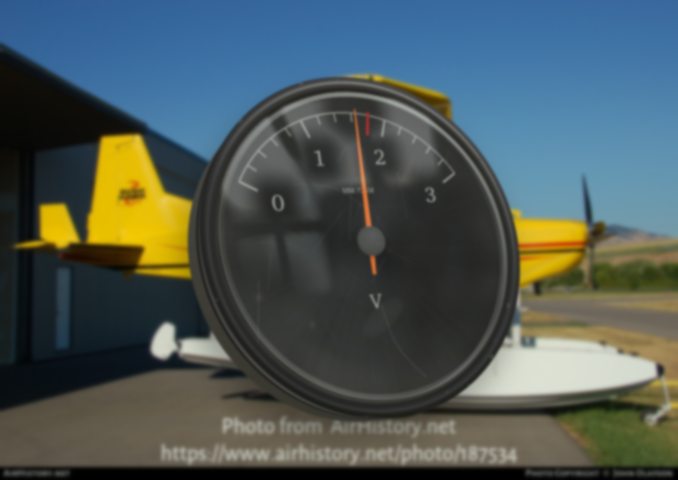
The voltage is {"value": 1.6, "unit": "V"}
